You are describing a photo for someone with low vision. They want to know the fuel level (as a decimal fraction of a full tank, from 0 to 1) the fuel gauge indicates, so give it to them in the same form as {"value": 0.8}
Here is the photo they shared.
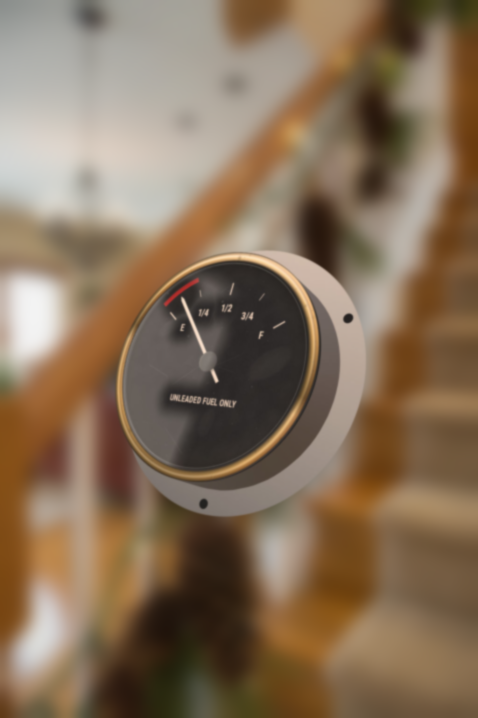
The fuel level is {"value": 0.125}
